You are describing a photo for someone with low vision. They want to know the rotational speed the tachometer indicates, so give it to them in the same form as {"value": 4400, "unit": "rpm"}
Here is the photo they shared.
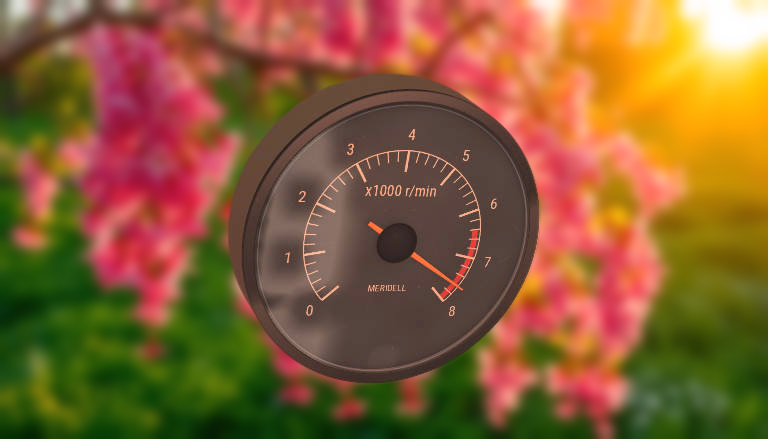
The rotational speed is {"value": 7600, "unit": "rpm"}
